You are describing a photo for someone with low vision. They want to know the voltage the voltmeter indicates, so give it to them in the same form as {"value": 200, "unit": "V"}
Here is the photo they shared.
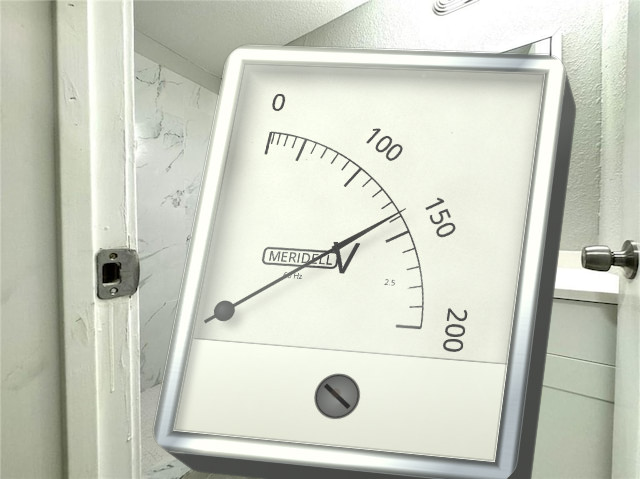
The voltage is {"value": 140, "unit": "V"}
